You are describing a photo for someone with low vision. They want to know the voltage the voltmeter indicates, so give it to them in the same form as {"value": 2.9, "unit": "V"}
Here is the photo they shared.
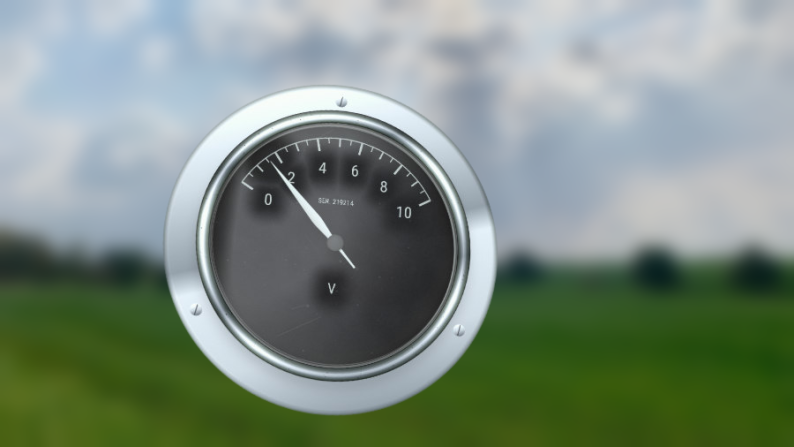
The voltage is {"value": 1.5, "unit": "V"}
